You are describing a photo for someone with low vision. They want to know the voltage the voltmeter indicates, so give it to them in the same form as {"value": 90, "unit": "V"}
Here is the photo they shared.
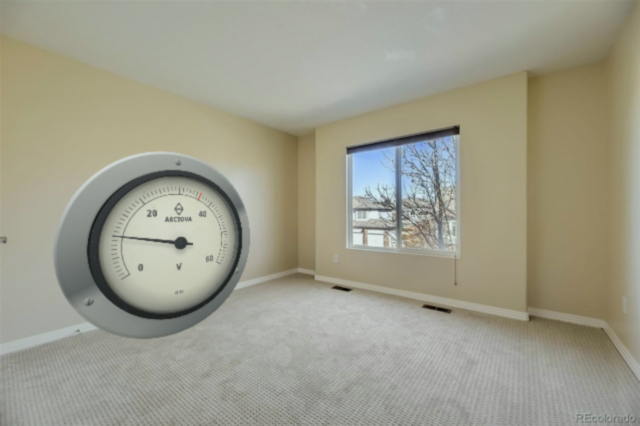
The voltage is {"value": 10, "unit": "V"}
